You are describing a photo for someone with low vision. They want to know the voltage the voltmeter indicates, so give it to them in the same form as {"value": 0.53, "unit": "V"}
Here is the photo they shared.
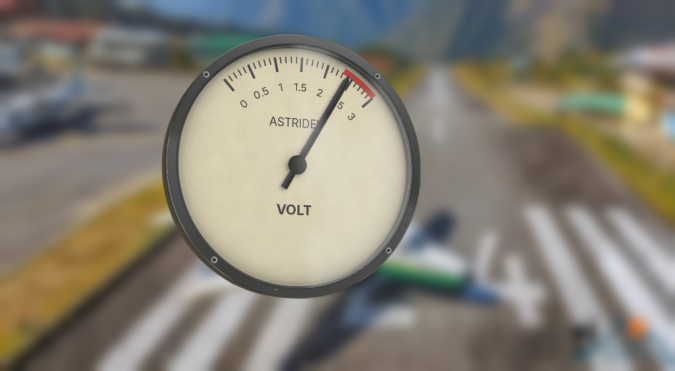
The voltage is {"value": 2.4, "unit": "V"}
